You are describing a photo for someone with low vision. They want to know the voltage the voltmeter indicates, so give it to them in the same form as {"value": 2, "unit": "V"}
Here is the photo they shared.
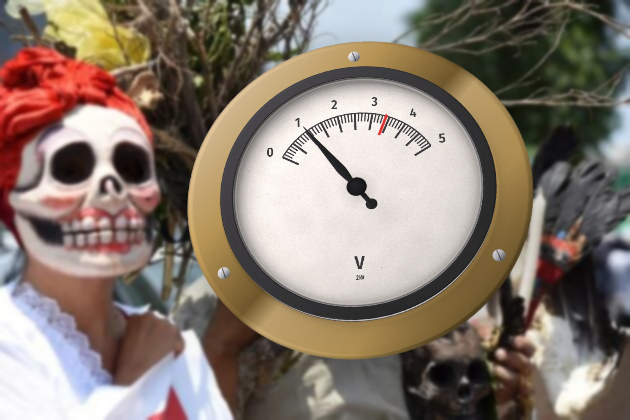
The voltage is {"value": 1, "unit": "V"}
